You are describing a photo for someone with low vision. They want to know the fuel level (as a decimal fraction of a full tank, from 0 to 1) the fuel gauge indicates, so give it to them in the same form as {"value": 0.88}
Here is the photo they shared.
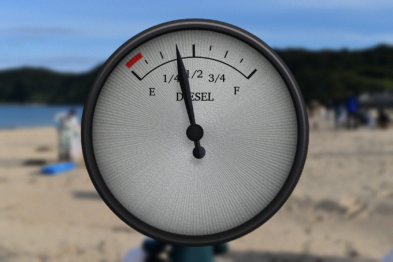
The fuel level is {"value": 0.375}
